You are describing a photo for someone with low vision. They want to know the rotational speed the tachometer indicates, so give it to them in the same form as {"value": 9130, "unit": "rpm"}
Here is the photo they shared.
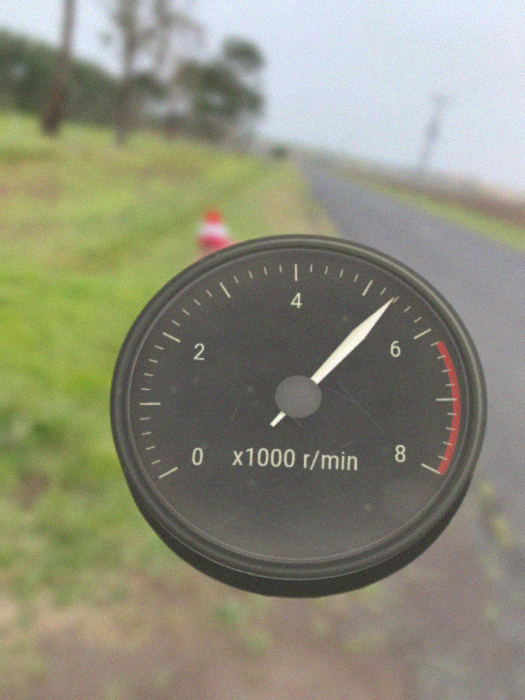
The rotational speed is {"value": 5400, "unit": "rpm"}
